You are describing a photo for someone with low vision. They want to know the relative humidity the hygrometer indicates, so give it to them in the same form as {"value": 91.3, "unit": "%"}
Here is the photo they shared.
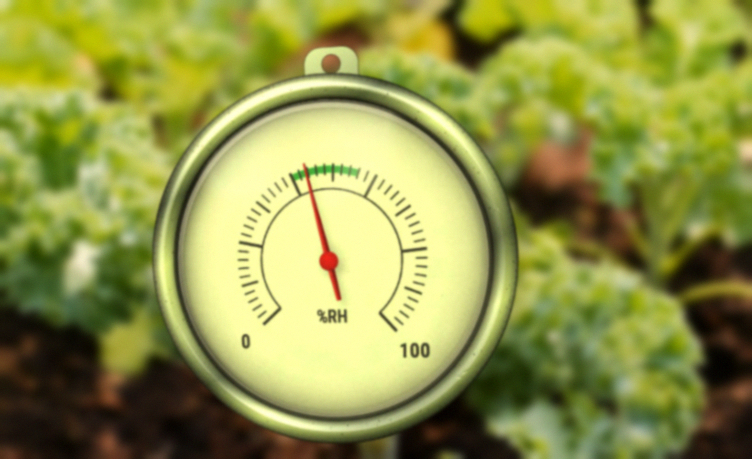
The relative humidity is {"value": 44, "unit": "%"}
